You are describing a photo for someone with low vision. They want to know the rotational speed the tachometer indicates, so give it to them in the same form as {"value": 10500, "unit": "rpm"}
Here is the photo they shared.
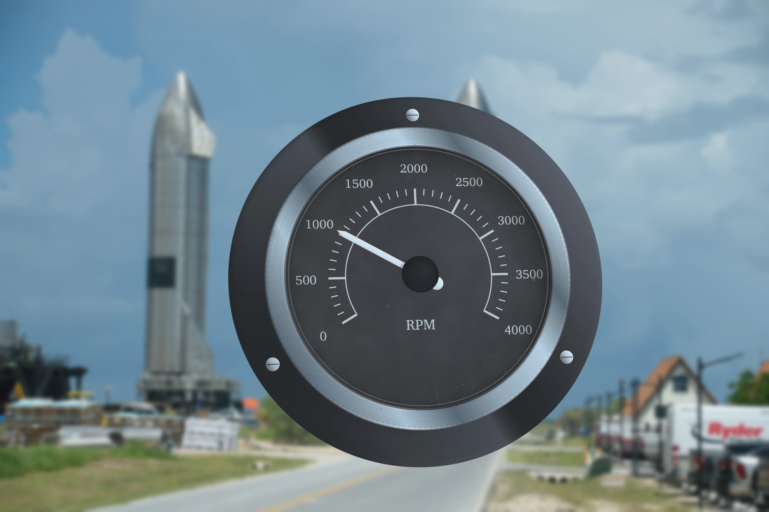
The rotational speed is {"value": 1000, "unit": "rpm"}
